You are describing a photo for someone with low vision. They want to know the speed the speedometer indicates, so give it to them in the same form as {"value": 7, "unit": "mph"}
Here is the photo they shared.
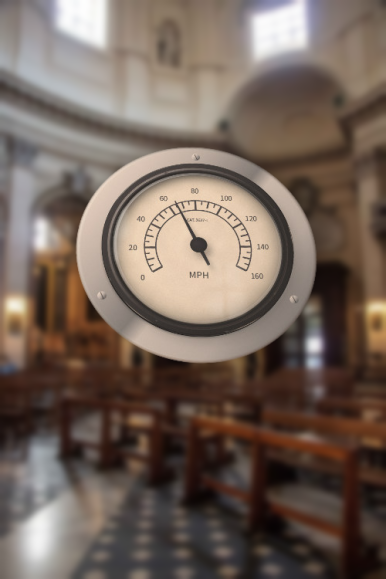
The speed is {"value": 65, "unit": "mph"}
